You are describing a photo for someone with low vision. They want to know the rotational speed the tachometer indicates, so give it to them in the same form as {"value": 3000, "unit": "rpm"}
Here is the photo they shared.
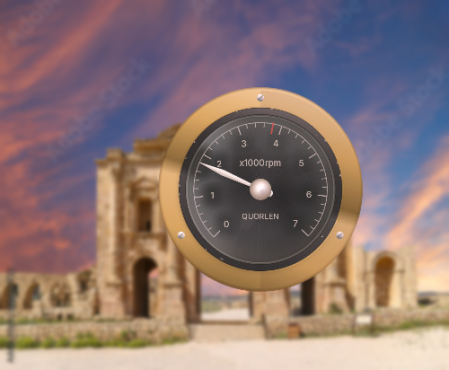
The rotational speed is {"value": 1800, "unit": "rpm"}
